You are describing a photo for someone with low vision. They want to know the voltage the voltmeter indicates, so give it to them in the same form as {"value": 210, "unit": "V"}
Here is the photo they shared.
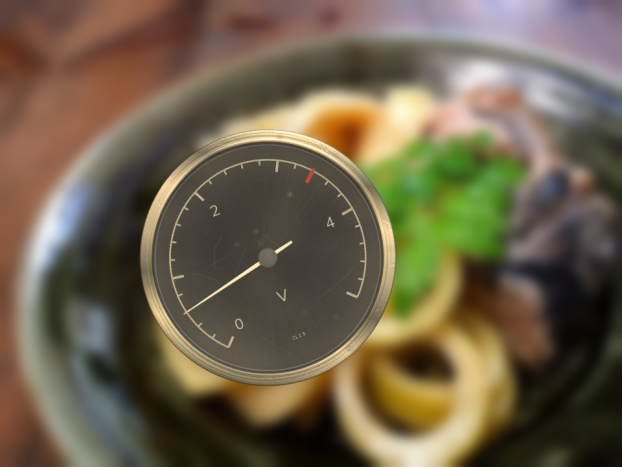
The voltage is {"value": 0.6, "unit": "V"}
